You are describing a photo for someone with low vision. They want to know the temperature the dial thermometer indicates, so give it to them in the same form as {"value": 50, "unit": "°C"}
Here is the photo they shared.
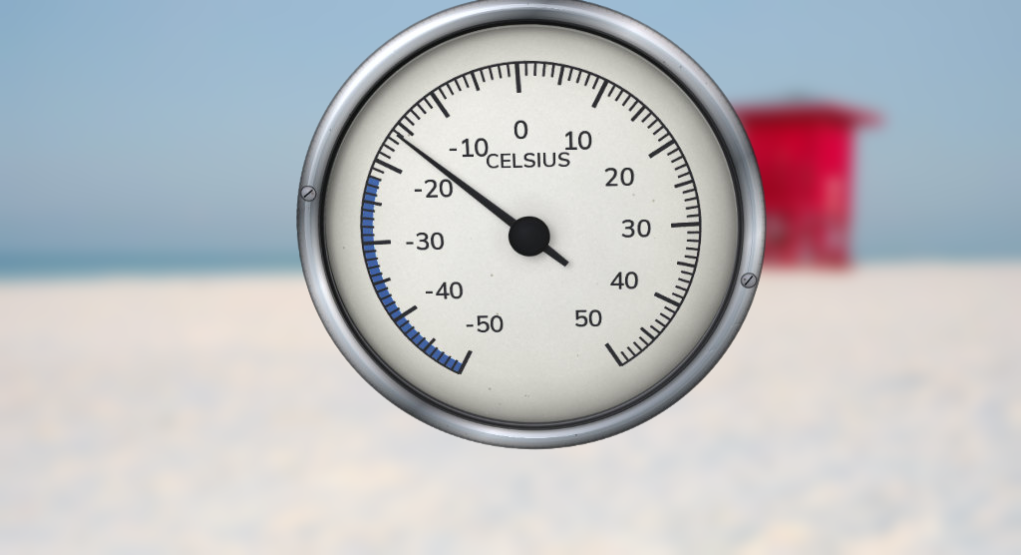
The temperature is {"value": -16, "unit": "°C"}
